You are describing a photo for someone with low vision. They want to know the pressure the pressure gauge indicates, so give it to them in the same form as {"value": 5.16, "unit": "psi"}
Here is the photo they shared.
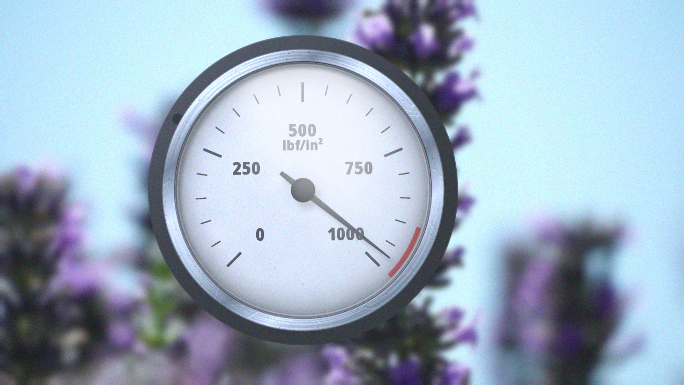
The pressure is {"value": 975, "unit": "psi"}
